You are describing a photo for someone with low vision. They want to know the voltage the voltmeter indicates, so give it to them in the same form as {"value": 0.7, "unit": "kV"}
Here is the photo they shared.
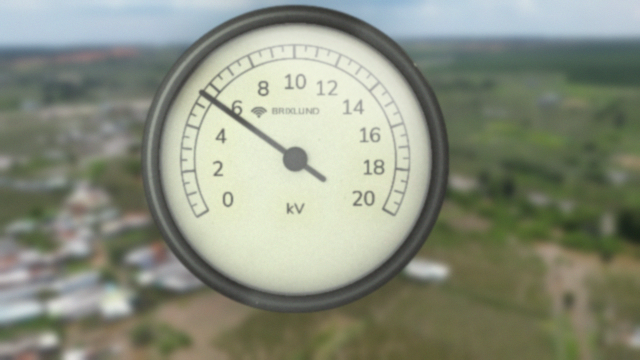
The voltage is {"value": 5.5, "unit": "kV"}
